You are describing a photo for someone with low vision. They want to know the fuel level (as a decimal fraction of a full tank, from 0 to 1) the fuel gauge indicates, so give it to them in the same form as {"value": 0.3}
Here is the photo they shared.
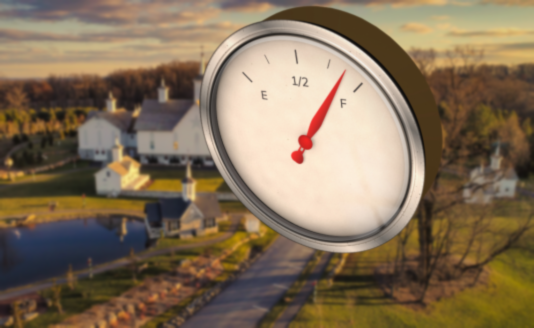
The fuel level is {"value": 0.875}
